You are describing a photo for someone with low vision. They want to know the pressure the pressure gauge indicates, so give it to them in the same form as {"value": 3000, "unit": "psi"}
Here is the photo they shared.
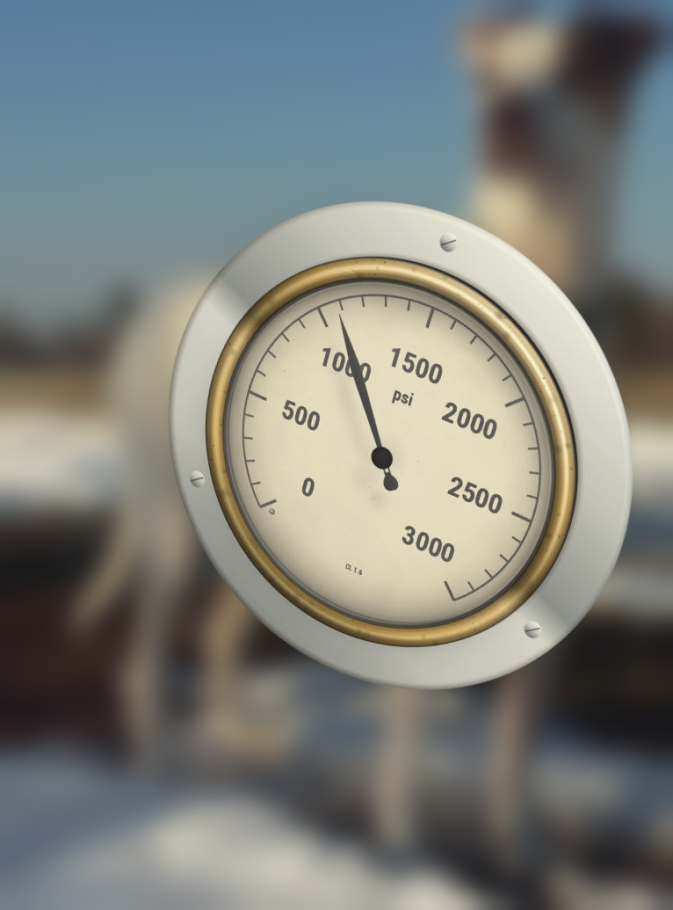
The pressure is {"value": 1100, "unit": "psi"}
